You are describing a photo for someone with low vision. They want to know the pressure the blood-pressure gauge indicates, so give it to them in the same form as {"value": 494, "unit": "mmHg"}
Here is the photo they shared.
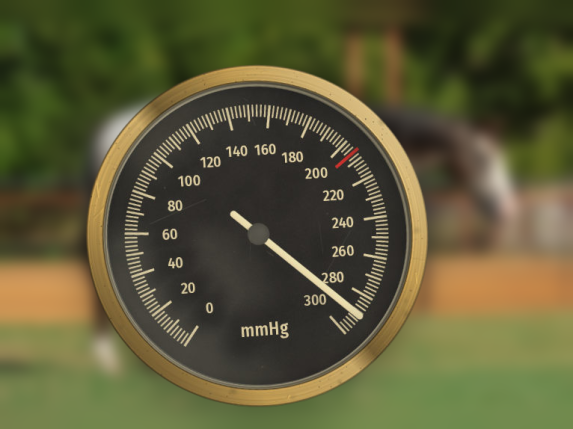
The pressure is {"value": 290, "unit": "mmHg"}
